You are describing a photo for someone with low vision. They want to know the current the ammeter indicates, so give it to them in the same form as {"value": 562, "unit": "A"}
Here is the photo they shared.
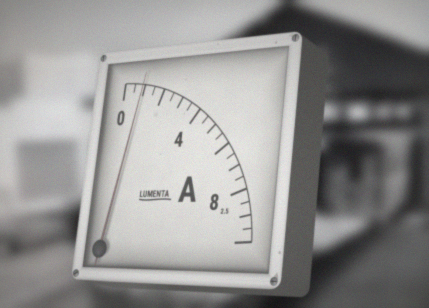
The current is {"value": 1, "unit": "A"}
